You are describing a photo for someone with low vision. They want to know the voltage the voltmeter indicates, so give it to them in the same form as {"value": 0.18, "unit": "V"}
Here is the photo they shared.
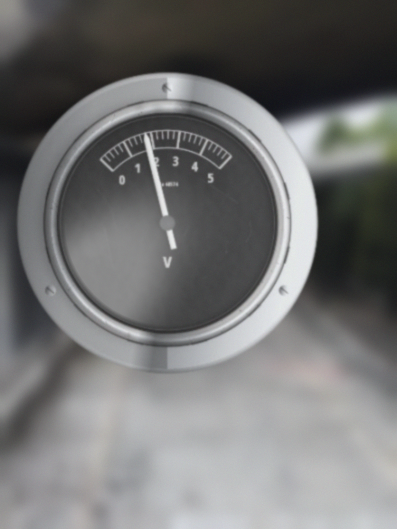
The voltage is {"value": 1.8, "unit": "V"}
